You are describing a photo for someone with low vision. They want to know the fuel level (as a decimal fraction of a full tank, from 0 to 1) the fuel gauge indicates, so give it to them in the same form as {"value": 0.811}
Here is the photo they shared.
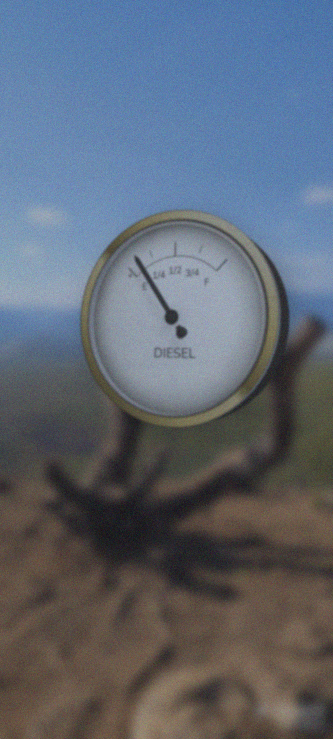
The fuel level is {"value": 0.125}
